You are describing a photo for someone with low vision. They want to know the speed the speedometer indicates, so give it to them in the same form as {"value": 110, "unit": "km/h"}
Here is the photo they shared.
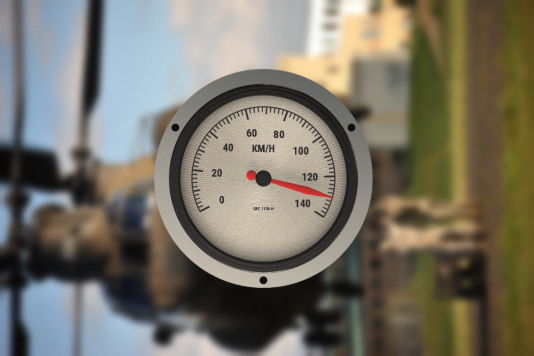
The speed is {"value": 130, "unit": "km/h"}
